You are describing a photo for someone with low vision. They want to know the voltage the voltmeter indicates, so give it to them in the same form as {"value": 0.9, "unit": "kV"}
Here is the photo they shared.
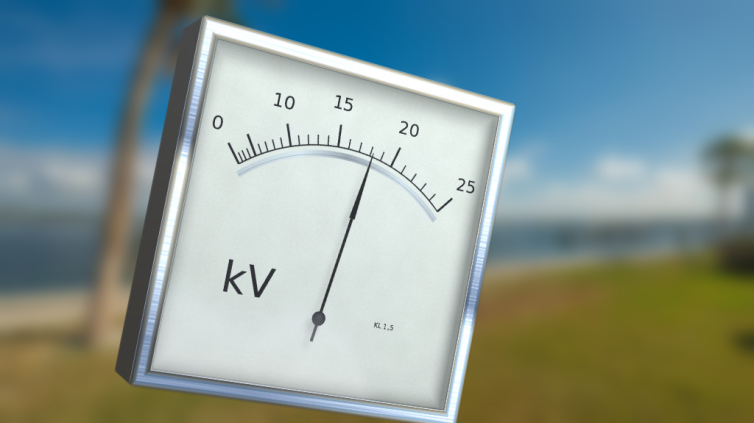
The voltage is {"value": 18, "unit": "kV"}
